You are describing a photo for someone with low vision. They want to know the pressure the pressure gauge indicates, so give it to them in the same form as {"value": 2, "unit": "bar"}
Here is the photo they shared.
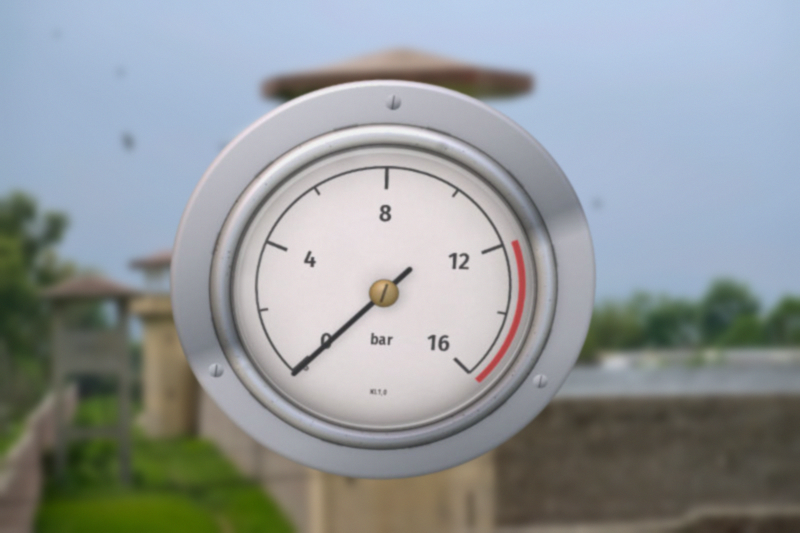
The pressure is {"value": 0, "unit": "bar"}
